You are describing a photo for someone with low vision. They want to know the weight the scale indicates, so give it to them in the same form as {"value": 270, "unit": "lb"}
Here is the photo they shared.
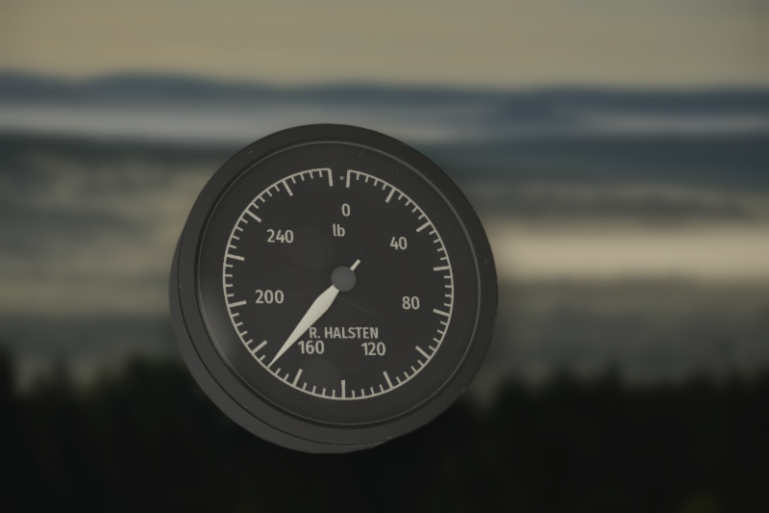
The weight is {"value": 172, "unit": "lb"}
